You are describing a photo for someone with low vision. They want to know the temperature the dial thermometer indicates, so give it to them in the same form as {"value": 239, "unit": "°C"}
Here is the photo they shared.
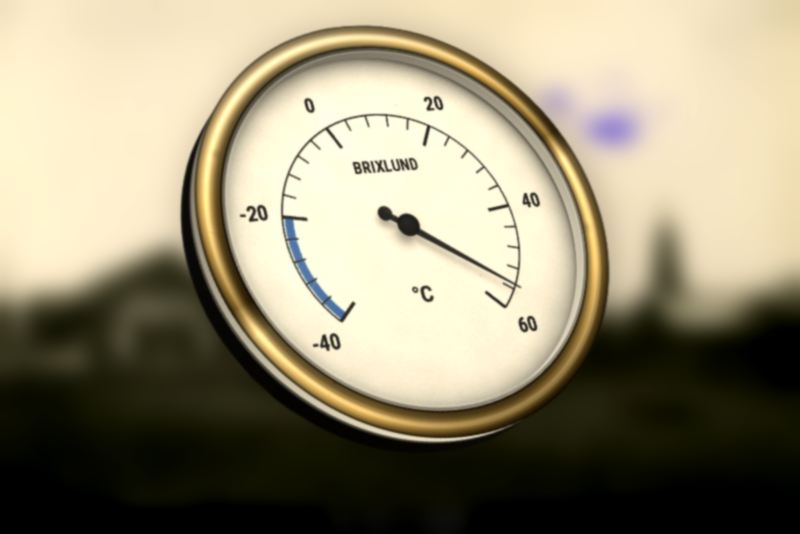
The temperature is {"value": 56, "unit": "°C"}
